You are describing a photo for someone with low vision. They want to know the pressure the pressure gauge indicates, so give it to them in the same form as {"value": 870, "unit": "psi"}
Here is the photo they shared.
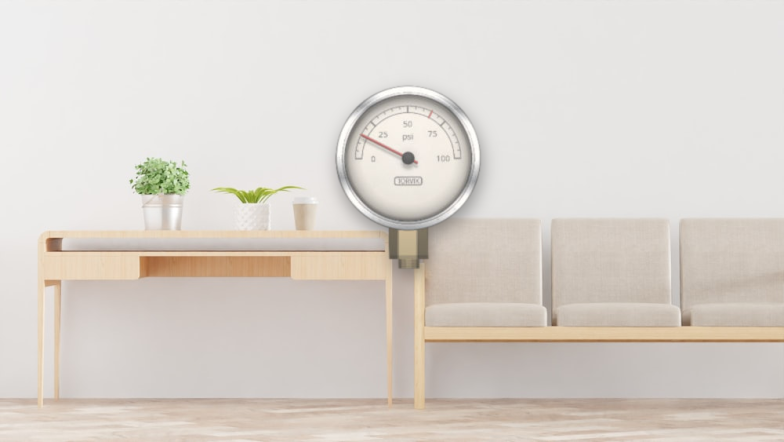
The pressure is {"value": 15, "unit": "psi"}
